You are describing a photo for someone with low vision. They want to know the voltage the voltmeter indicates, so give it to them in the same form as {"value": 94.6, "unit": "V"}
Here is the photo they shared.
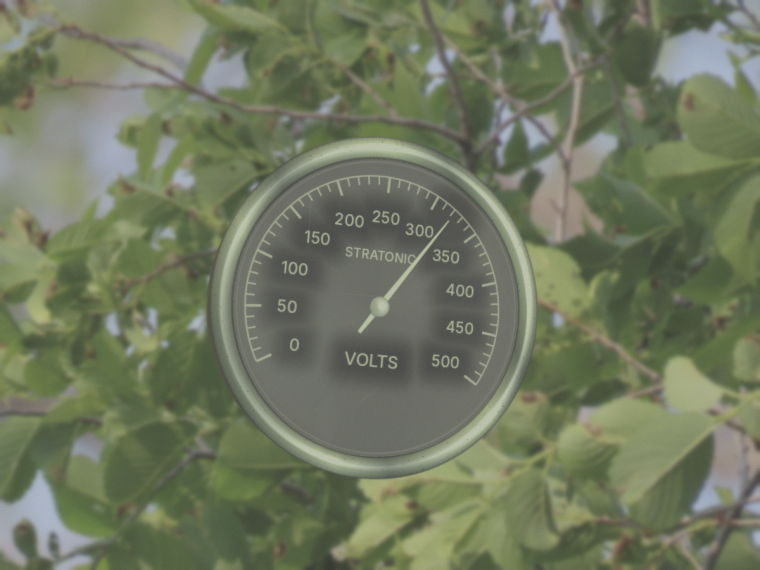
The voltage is {"value": 320, "unit": "V"}
